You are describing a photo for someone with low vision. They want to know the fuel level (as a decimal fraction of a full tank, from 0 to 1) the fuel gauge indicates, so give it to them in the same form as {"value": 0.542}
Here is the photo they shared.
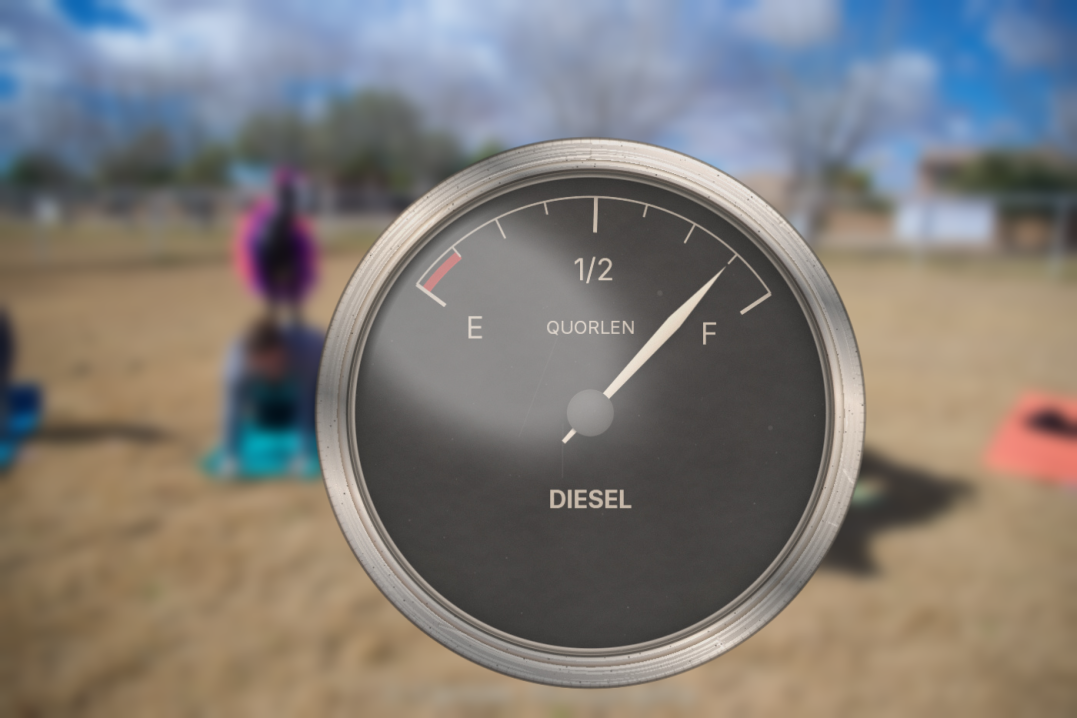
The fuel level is {"value": 0.875}
